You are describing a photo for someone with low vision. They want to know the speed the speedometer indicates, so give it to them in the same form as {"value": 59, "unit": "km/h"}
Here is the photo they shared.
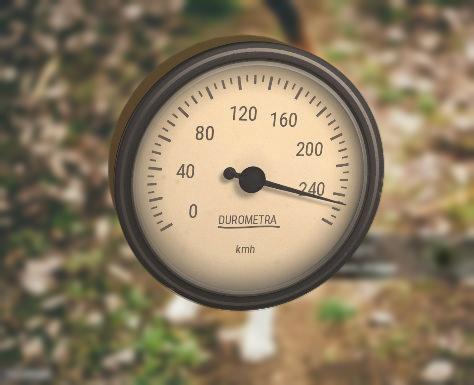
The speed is {"value": 245, "unit": "km/h"}
